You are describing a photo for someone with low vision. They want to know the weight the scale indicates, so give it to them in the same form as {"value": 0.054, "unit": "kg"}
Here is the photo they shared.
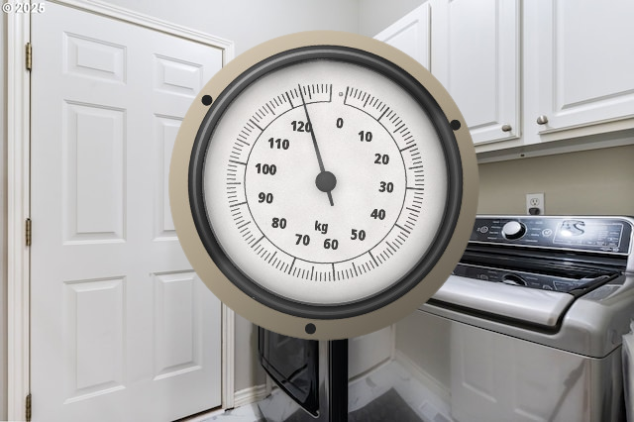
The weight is {"value": 123, "unit": "kg"}
